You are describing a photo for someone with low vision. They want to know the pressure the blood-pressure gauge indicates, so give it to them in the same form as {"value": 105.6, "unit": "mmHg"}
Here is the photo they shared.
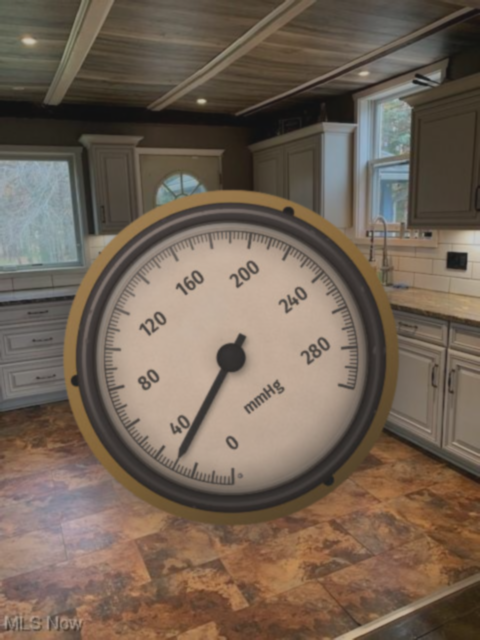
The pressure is {"value": 30, "unit": "mmHg"}
